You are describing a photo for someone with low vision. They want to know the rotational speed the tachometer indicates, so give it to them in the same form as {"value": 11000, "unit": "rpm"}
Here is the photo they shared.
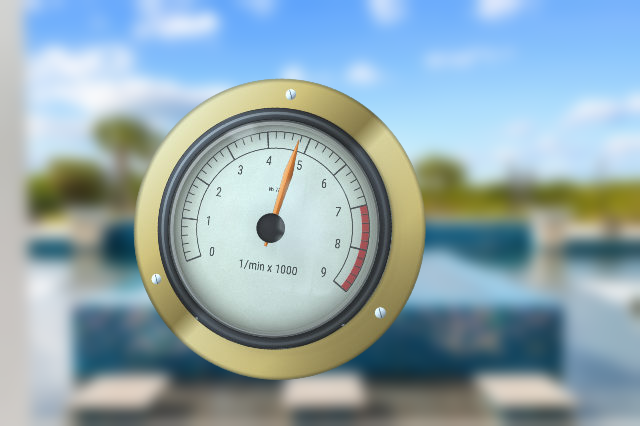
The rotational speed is {"value": 4800, "unit": "rpm"}
